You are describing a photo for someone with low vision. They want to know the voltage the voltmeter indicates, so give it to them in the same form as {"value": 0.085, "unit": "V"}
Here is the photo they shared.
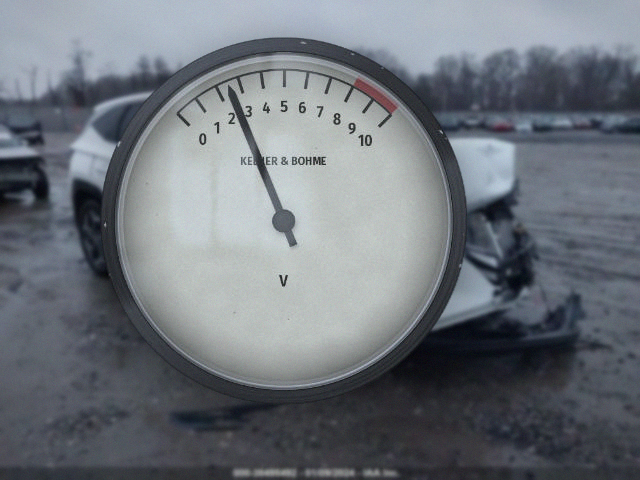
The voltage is {"value": 2.5, "unit": "V"}
